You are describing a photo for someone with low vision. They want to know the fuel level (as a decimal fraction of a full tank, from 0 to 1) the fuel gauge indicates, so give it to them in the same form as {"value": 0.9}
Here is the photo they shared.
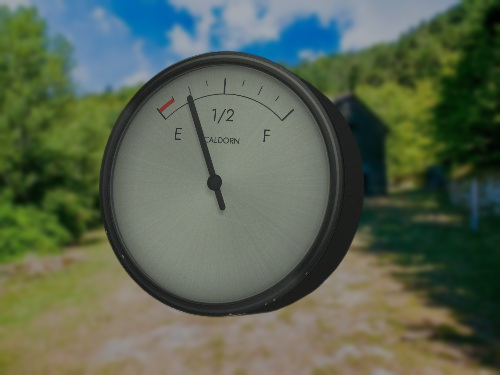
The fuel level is {"value": 0.25}
